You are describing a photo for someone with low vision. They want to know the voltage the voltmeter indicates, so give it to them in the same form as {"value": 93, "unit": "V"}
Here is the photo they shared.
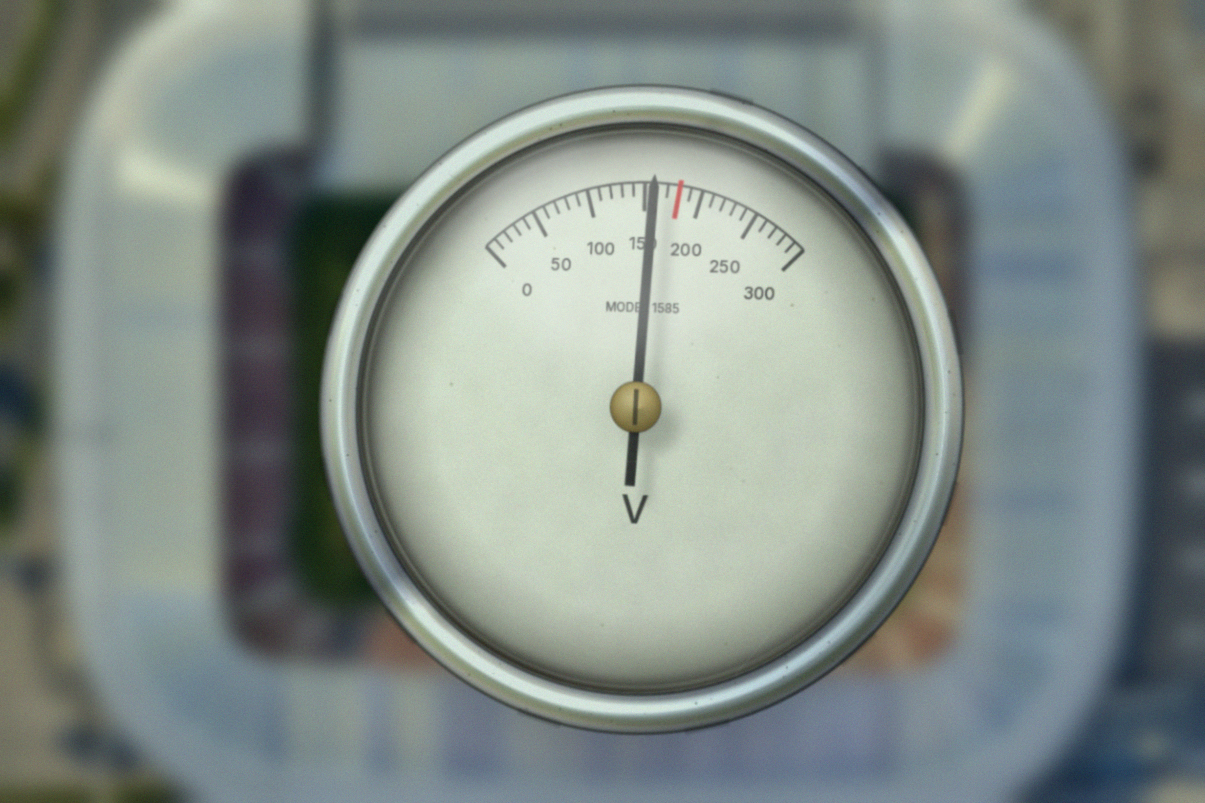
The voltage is {"value": 160, "unit": "V"}
